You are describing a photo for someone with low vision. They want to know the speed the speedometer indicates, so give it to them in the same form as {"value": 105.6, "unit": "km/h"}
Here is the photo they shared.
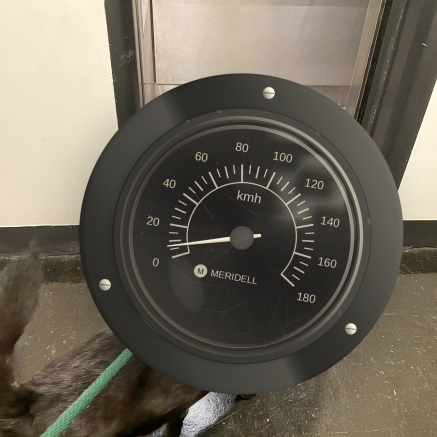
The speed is {"value": 7.5, "unit": "km/h"}
